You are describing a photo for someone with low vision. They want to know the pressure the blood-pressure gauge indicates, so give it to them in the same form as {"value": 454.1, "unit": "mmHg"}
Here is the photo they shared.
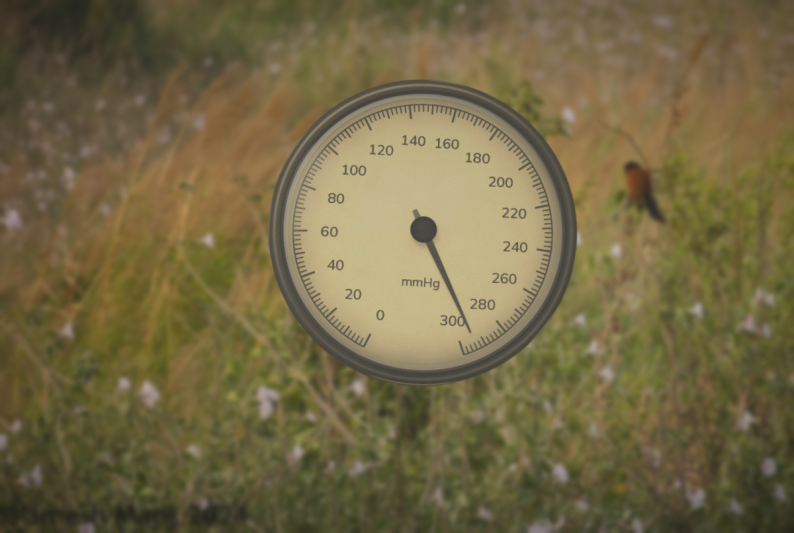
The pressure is {"value": 294, "unit": "mmHg"}
